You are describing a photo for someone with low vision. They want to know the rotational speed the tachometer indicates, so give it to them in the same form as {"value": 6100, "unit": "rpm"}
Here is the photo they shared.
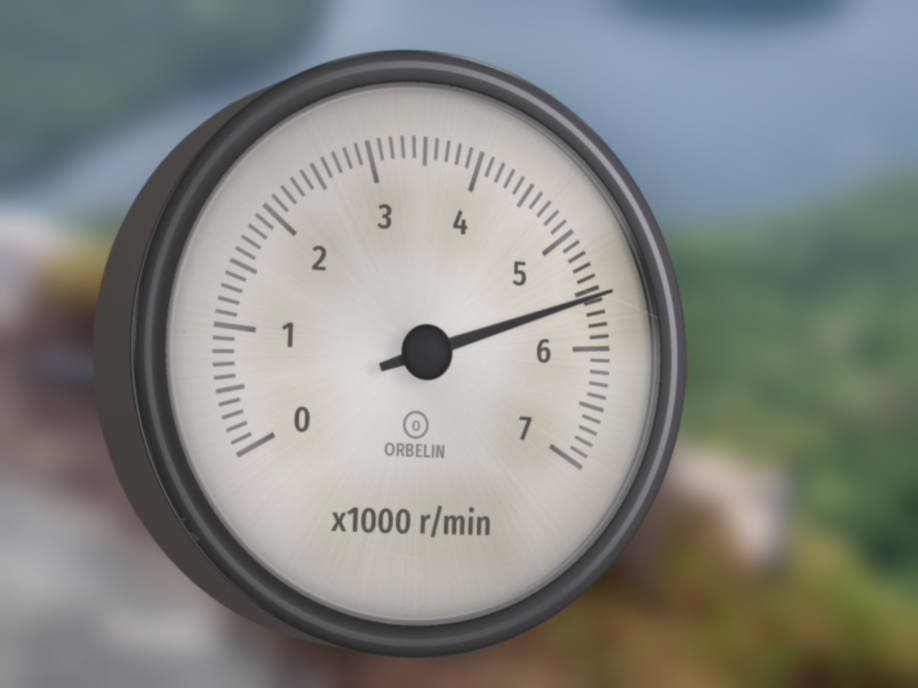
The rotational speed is {"value": 5550, "unit": "rpm"}
